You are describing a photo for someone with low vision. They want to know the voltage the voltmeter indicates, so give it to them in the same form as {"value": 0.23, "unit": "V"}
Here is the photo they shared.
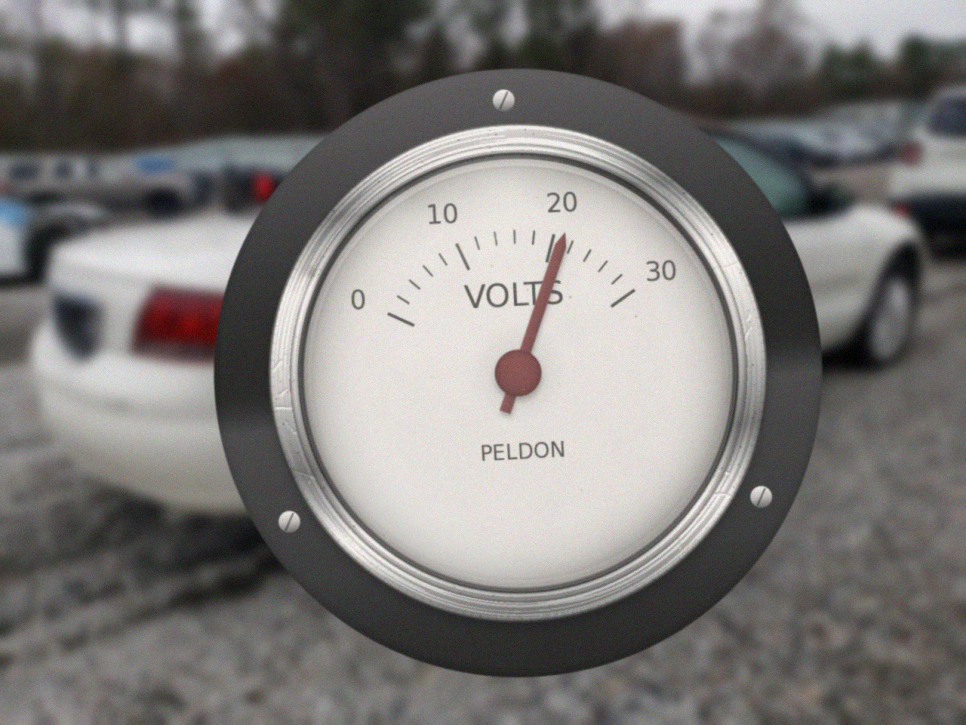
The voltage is {"value": 21, "unit": "V"}
